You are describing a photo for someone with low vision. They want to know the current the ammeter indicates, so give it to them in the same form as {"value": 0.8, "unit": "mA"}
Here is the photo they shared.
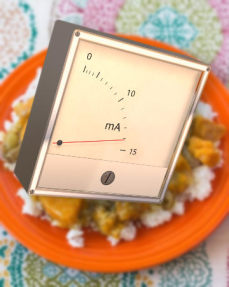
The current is {"value": 14, "unit": "mA"}
